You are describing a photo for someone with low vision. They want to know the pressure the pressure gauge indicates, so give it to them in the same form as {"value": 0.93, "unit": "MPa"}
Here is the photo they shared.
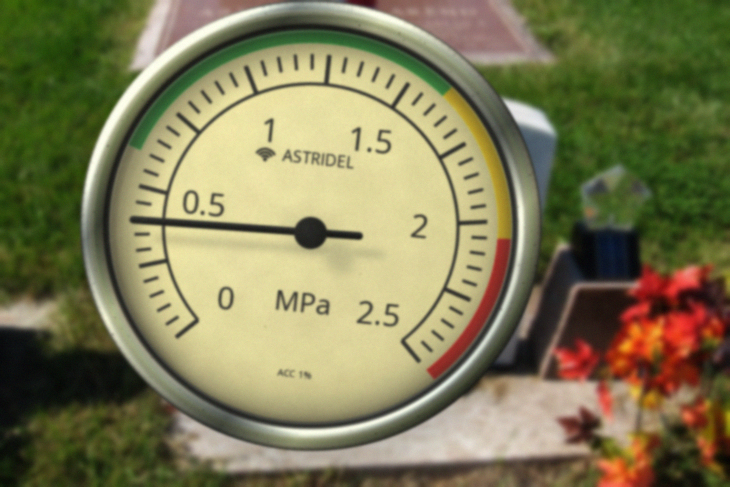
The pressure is {"value": 0.4, "unit": "MPa"}
